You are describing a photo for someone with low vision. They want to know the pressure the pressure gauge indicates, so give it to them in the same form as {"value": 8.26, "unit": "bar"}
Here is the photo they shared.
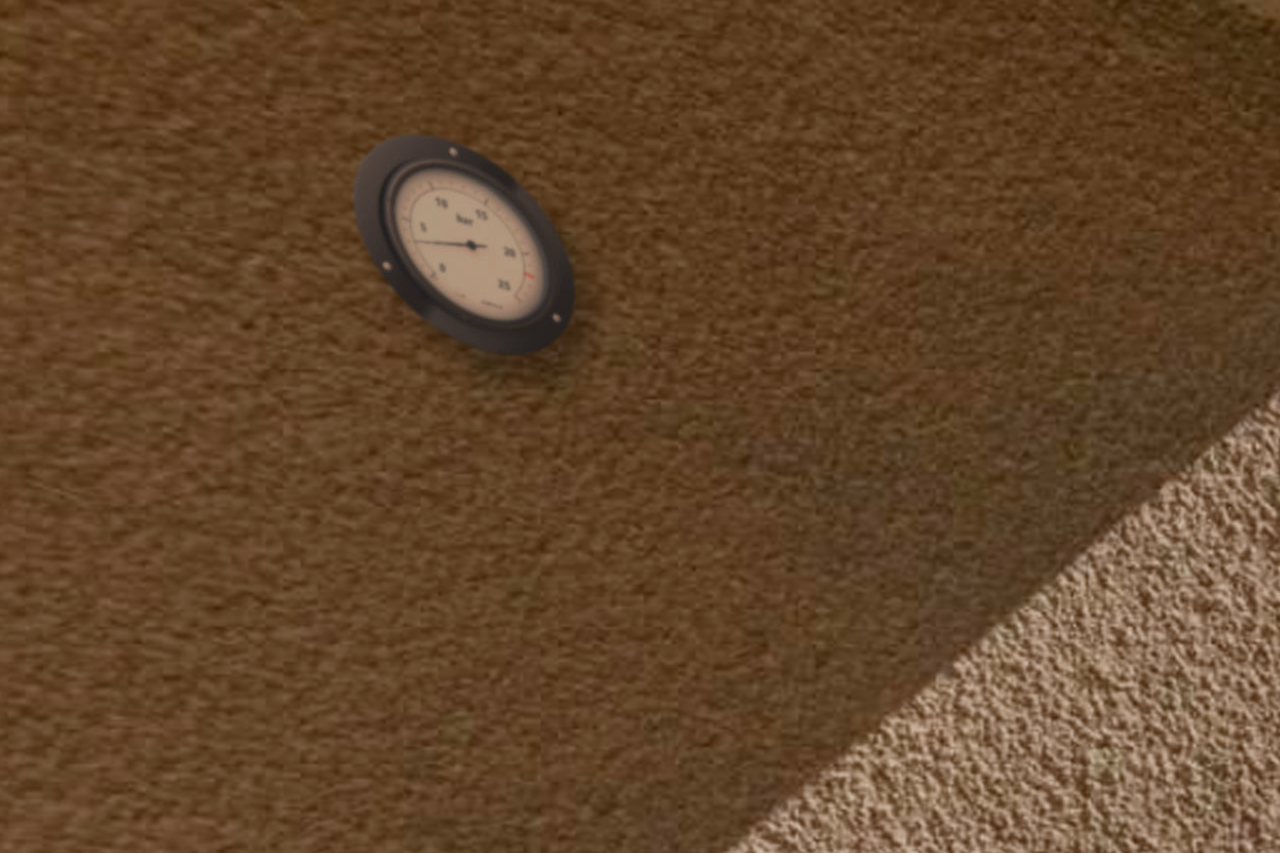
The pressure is {"value": 3, "unit": "bar"}
